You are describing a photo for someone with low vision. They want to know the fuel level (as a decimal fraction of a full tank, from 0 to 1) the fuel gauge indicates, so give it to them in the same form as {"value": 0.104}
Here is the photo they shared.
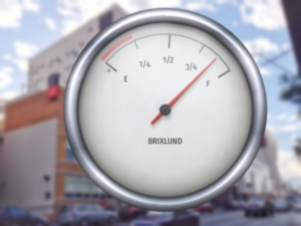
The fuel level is {"value": 0.875}
